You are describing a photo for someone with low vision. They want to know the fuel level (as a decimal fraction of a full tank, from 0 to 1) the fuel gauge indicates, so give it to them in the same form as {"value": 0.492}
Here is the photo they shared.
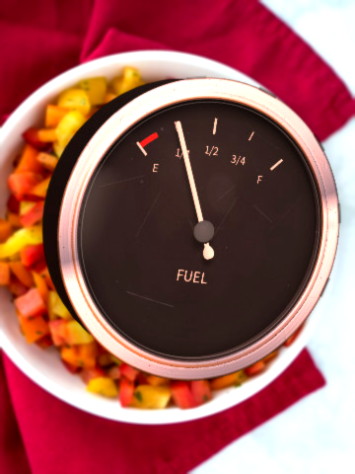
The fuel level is {"value": 0.25}
